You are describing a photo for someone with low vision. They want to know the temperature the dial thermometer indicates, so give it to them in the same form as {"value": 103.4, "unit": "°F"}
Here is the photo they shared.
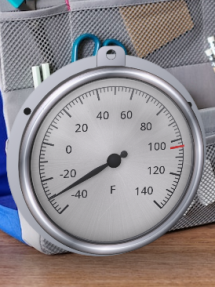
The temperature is {"value": -30, "unit": "°F"}
